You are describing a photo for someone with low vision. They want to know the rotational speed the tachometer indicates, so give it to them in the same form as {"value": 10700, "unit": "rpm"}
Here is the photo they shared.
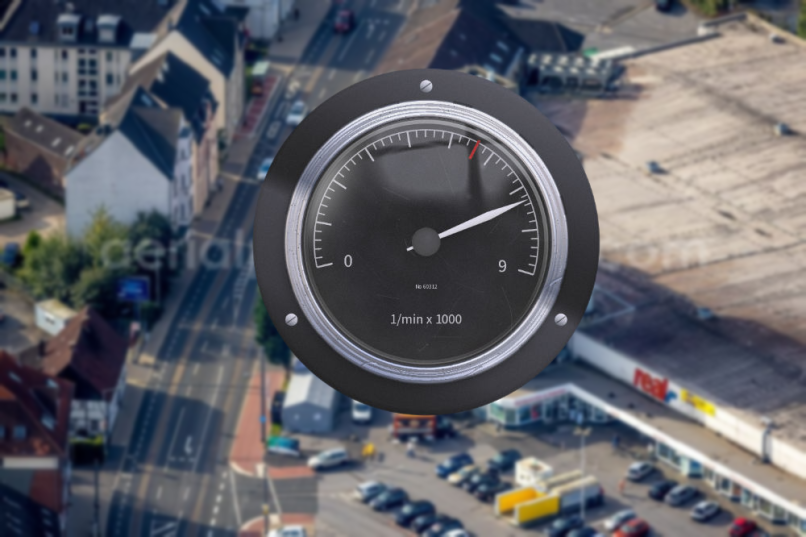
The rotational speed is {"value": 7300, "unit": "rpm"}
